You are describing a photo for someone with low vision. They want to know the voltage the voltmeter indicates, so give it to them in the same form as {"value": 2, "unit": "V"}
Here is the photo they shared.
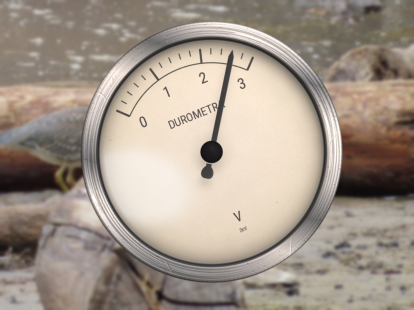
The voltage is {"value": 2.6, "unit": "V"}
